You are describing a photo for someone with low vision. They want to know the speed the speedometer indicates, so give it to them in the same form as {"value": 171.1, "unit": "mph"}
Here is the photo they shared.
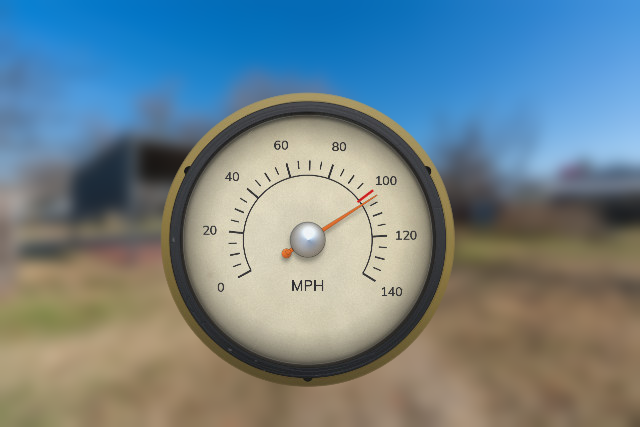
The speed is {"value": 102.5, "unit": "mph"}
